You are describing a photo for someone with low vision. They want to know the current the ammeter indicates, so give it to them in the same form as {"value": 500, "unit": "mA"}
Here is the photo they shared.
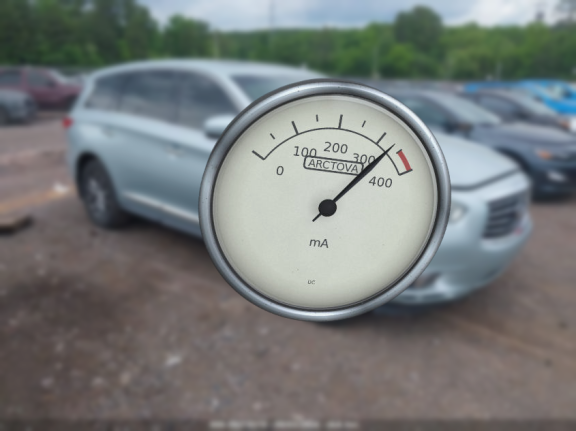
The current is {"value": 325, "unit": "mA"}
